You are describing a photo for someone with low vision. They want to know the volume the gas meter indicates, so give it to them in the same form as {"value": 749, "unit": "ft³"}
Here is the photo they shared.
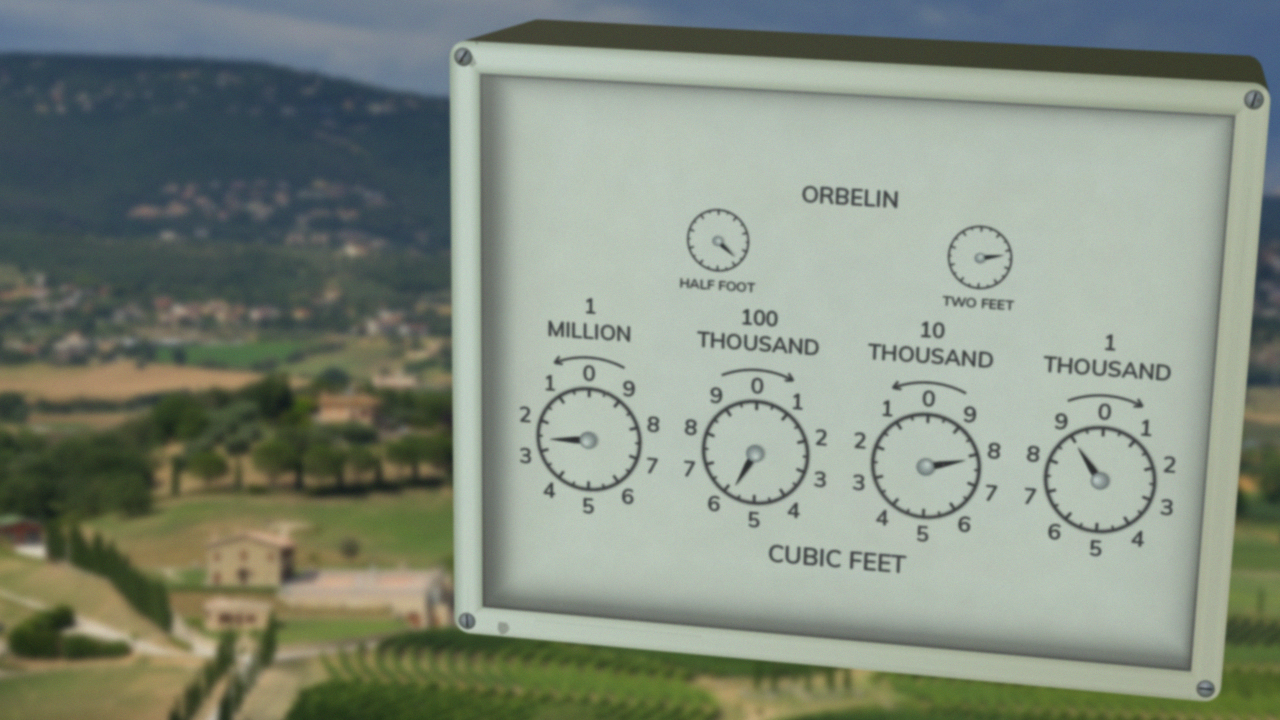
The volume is {"value": 257900, "unit": "ft³"}
